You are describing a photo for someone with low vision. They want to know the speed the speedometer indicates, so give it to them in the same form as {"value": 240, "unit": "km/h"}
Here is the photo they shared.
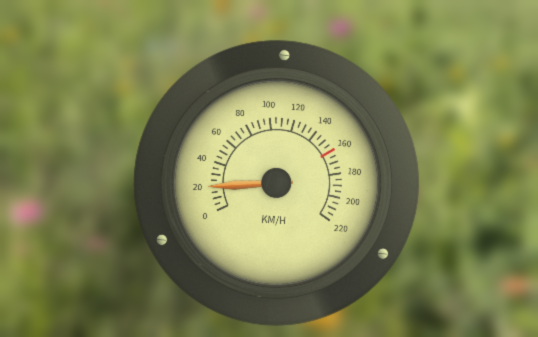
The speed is {"value": 20, "unit": "km/h"}
